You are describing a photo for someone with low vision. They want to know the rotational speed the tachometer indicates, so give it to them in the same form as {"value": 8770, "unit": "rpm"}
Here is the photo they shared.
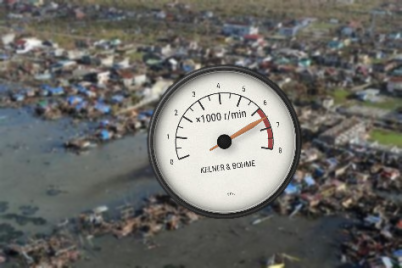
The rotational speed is {"value": 6500, "unit": "rpm"}
